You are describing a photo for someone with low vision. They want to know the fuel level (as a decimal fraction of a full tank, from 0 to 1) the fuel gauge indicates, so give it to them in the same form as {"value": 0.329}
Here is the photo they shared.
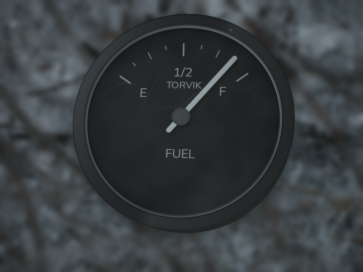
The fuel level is {"value": 0.875}
